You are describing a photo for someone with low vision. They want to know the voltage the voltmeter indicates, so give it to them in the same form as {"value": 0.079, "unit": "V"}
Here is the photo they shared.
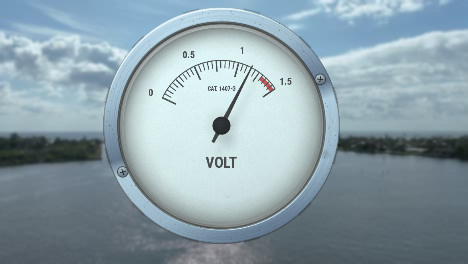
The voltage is {"value": 1.15, "unit": "V"}
